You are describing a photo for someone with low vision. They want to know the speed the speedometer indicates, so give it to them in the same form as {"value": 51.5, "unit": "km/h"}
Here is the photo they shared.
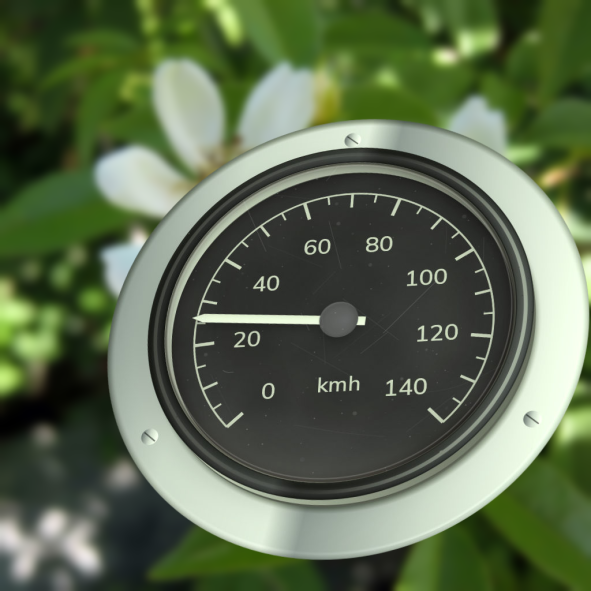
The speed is {"value": 25, "unit": "km/h"}
